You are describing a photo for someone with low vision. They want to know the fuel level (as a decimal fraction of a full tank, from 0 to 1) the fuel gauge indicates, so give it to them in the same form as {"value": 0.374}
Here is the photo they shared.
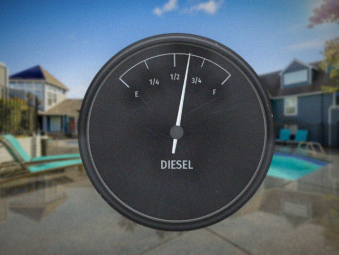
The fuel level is {"value": 0.625}
